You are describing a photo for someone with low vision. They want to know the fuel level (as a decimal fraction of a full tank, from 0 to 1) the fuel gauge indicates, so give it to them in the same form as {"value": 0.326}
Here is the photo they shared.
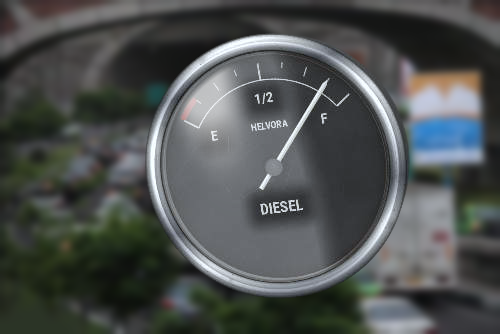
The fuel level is {"value": 0.875}
